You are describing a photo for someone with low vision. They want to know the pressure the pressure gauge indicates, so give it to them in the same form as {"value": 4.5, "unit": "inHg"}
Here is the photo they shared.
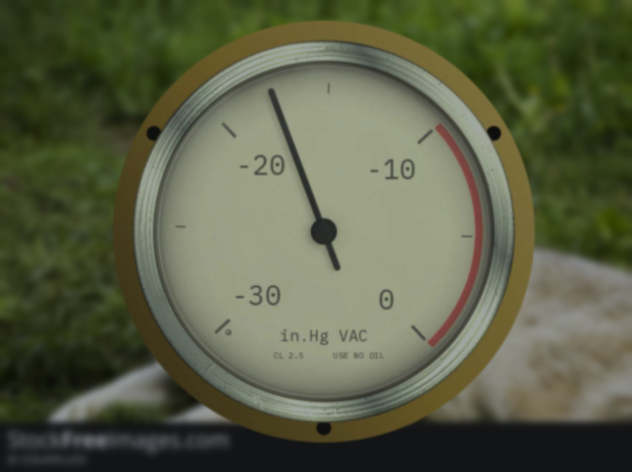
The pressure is {"value": -17.5, "unit": "inHg"}
